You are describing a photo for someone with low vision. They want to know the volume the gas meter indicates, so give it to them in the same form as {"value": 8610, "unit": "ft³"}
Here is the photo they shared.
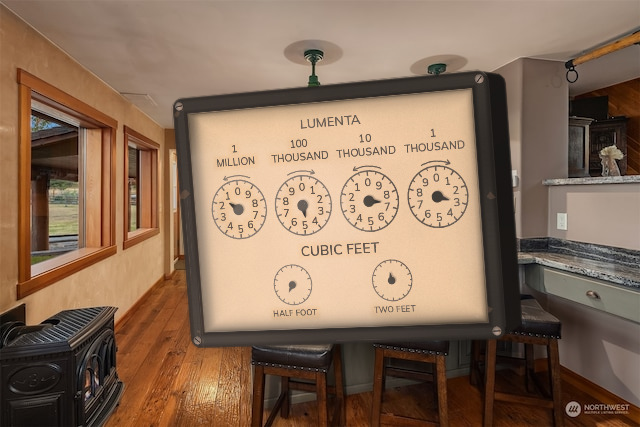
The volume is {"value": 147300, "unit": "ft³"}
